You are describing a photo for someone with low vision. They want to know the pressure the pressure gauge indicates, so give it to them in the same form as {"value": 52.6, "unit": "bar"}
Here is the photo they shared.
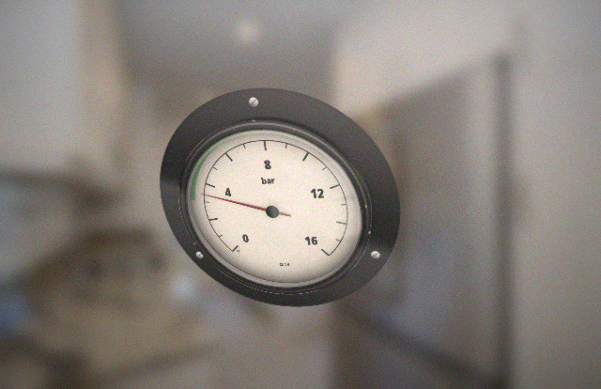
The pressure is {"value": 3.5, "unit": "bar"}
